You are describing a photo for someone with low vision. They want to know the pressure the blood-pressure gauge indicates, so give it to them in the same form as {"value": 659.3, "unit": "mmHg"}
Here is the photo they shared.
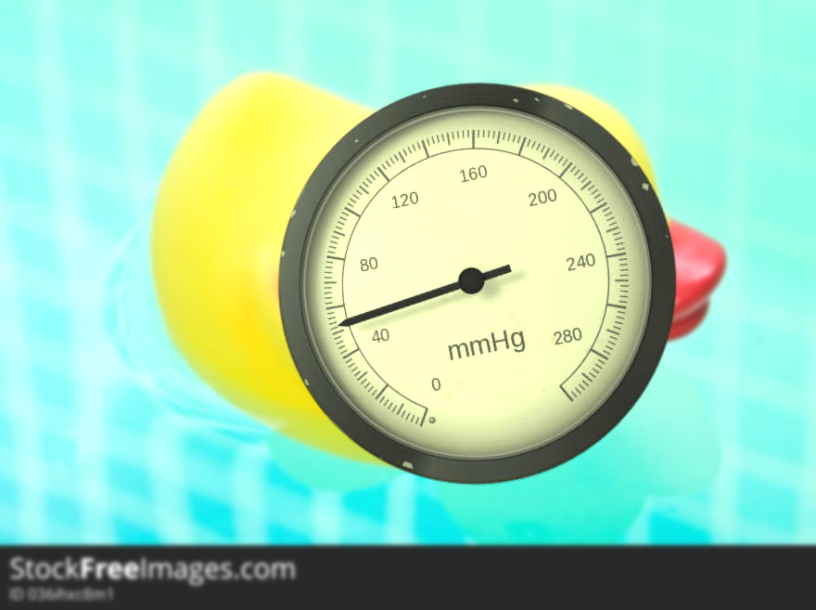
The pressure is {"value": 52, "unit": "mmHg"}
